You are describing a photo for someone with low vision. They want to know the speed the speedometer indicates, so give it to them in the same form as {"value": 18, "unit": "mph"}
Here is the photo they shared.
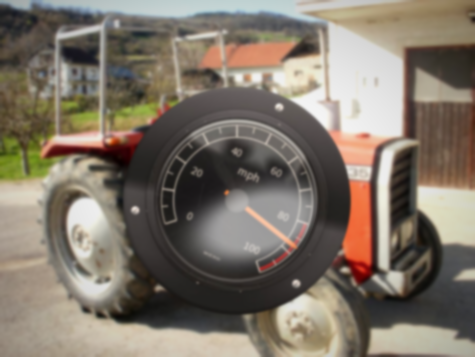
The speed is {"value": 87.5, "unit": "mph"}
